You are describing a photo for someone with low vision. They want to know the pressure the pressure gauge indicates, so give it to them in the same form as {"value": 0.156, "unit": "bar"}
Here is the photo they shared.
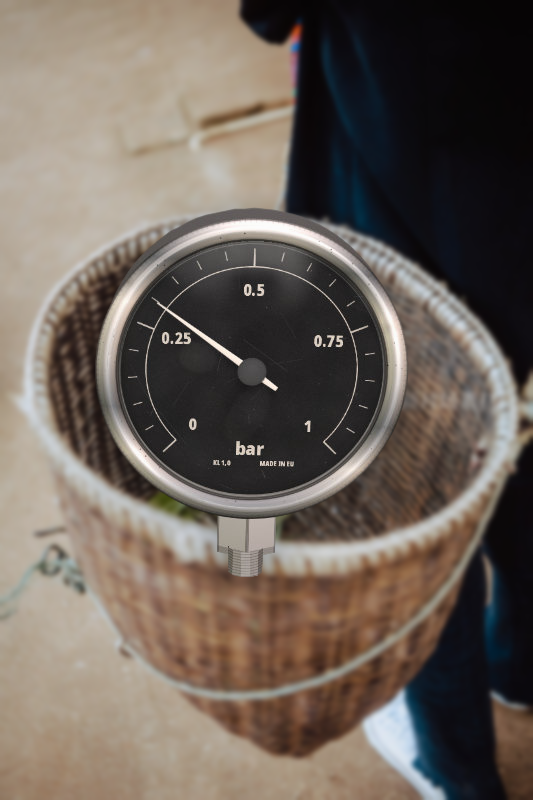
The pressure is {"value": 0.3, "unit": "bar"}
